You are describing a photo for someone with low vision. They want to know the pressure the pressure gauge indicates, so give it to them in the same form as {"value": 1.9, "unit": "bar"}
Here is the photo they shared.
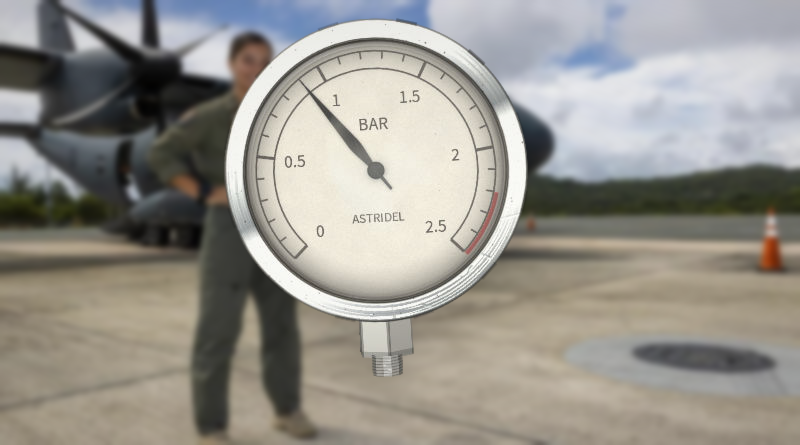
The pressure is {"value": 0.9, "unit": "bar"}
